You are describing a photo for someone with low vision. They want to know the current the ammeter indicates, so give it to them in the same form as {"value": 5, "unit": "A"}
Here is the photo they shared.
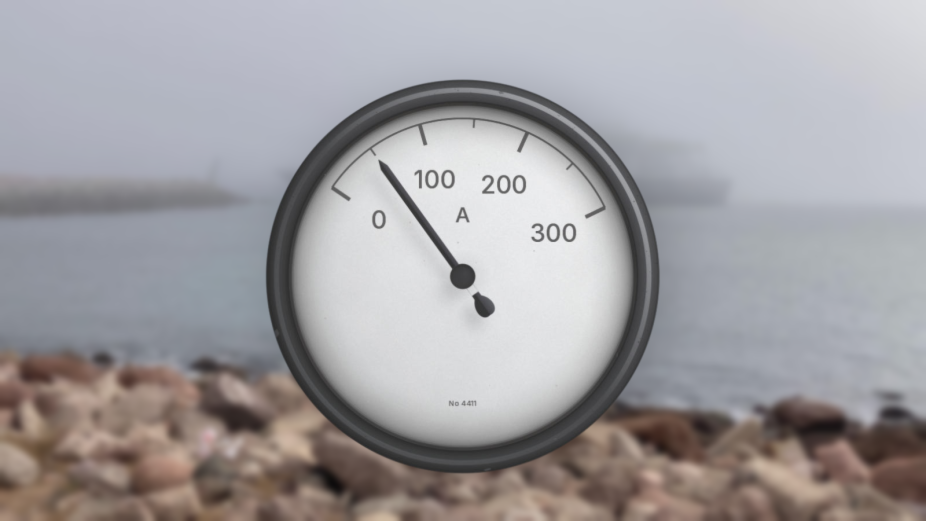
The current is {"value": 50, "unit": "A"}
